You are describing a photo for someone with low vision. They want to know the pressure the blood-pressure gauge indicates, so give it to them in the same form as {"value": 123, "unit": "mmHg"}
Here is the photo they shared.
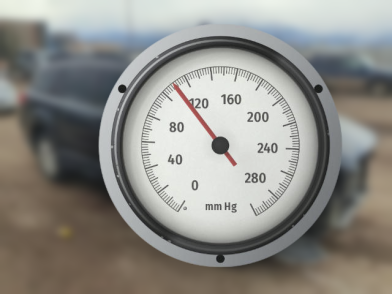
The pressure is {"value": 110, "unit": "mmHg"}
